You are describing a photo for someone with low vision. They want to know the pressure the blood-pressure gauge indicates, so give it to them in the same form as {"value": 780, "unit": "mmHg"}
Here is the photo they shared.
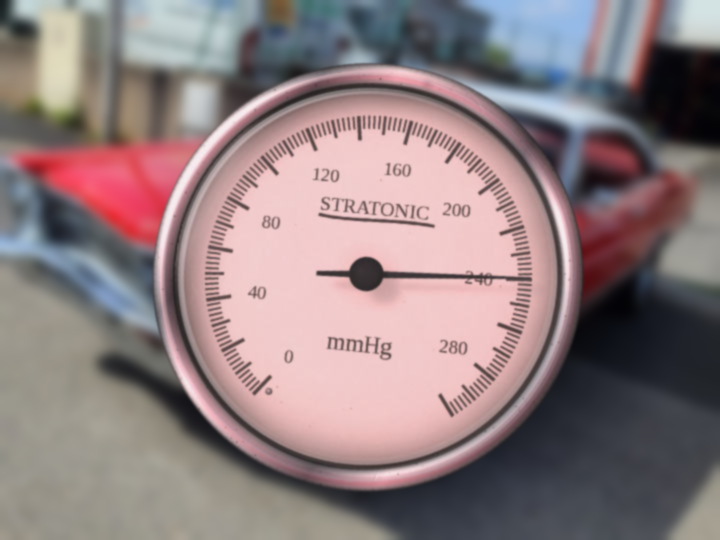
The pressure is {"value": 240, "unit": "mmHg"}
